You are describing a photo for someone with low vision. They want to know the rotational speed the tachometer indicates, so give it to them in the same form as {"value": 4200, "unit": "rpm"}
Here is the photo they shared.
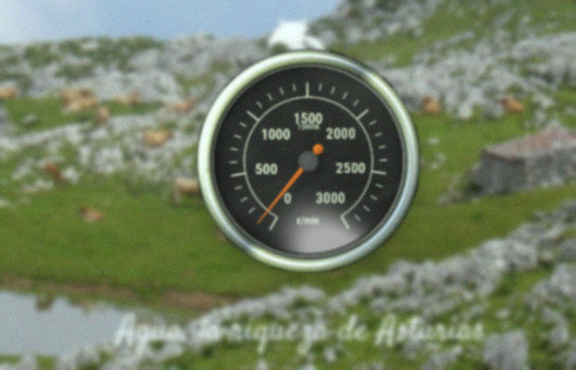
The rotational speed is {"value": 100, "unit": "rpm"}
